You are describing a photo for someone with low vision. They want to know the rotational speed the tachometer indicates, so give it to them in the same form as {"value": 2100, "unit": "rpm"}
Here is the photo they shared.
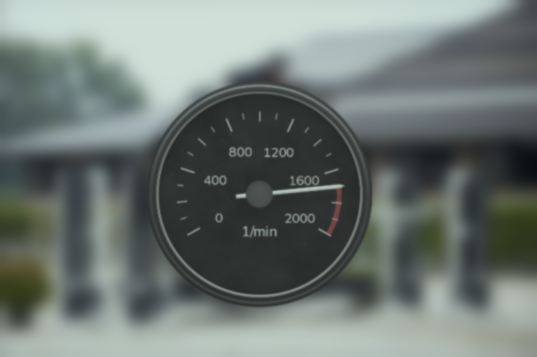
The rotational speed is {"value": 1700, "unit": "rpm"}
